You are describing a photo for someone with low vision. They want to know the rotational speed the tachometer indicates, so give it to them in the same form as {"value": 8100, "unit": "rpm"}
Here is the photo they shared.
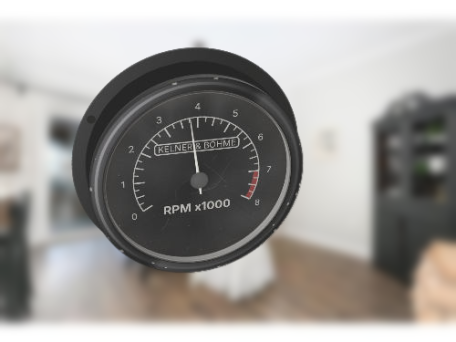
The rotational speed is {"value": 3750, "unit": "rpm"}
